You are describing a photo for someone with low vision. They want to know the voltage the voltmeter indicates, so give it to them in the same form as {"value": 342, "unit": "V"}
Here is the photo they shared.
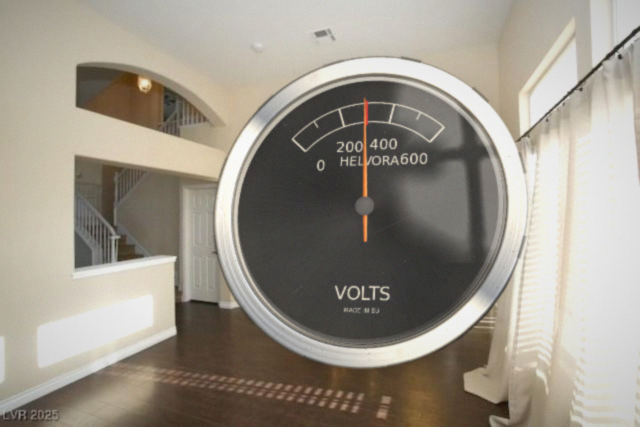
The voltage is {"value": 300, "unit": "V"}
